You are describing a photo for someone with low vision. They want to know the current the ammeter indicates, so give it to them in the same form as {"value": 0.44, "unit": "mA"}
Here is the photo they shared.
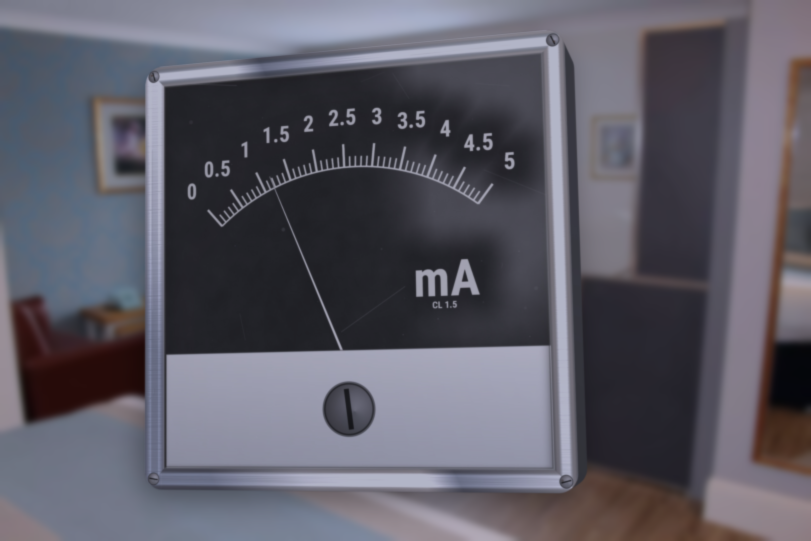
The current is {"value": 1.2, "unit": "mA"}
